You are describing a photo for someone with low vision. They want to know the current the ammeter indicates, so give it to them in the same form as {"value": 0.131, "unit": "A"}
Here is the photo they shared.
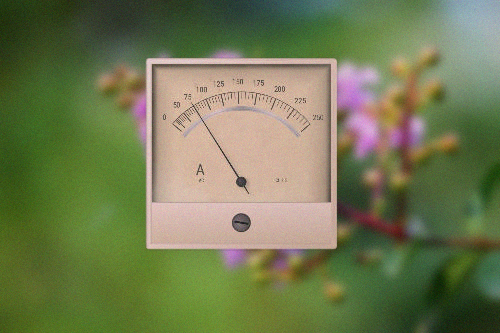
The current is {"value": 75, "unit": "A"}
